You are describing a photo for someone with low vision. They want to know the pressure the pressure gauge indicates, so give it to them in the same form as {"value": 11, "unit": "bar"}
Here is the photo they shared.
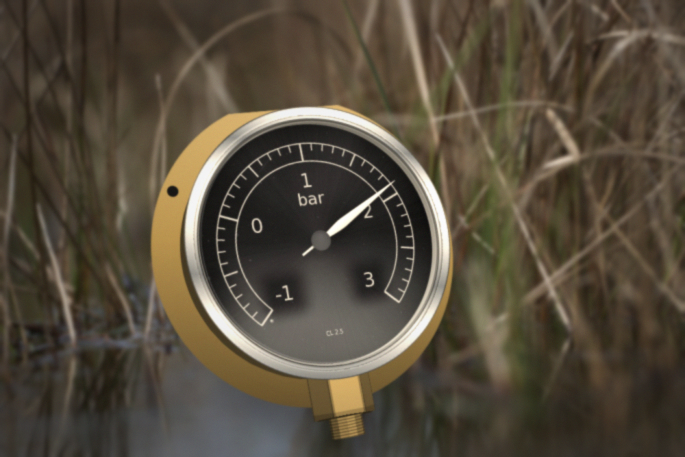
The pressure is {"value": 1.9, "unit": "bar"}
